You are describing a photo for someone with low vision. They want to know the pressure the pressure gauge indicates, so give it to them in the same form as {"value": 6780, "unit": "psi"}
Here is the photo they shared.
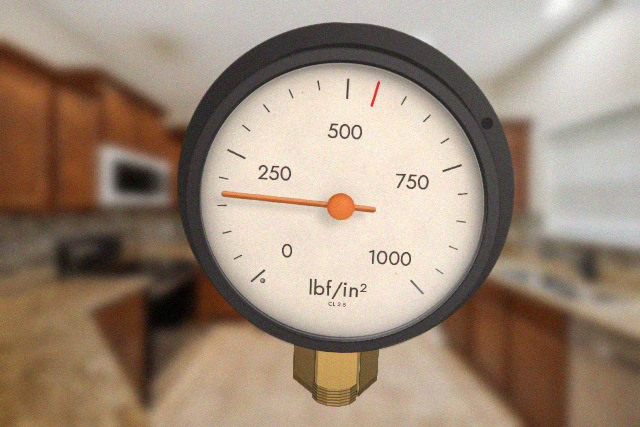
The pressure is {"value": 175, "unit": "psi"}
